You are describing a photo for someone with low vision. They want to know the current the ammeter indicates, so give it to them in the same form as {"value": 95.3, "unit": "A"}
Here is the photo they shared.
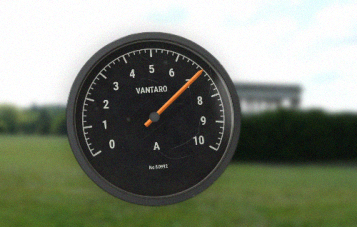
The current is {"value": 7, "unit": "A"}
